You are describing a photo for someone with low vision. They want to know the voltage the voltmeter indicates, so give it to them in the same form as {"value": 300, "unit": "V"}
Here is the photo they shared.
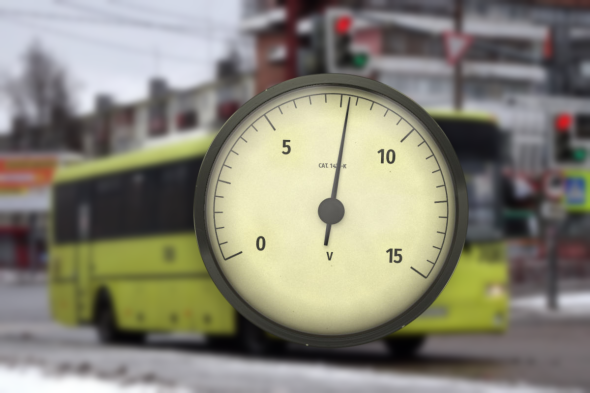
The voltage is {"value": 7.75, "unit": "V"}
